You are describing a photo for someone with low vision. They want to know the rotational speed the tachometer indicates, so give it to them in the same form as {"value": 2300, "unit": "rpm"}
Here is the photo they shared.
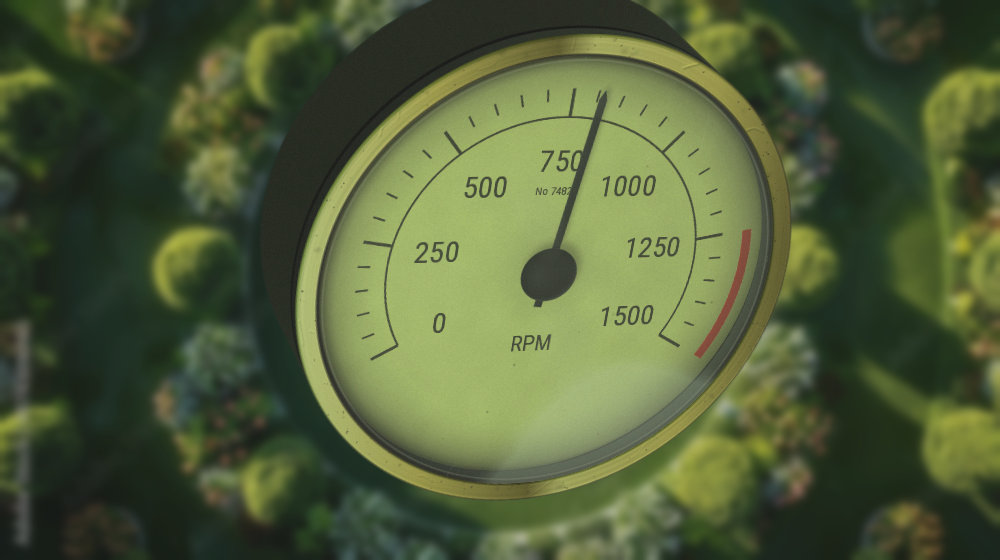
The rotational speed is {"value": 800, "unit": "rpm"}
